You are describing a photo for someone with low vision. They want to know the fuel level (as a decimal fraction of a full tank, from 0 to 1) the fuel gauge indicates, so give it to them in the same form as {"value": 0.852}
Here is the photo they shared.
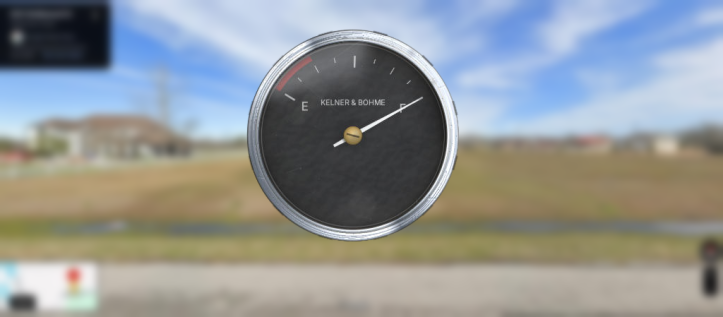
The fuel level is {"value": 1}
